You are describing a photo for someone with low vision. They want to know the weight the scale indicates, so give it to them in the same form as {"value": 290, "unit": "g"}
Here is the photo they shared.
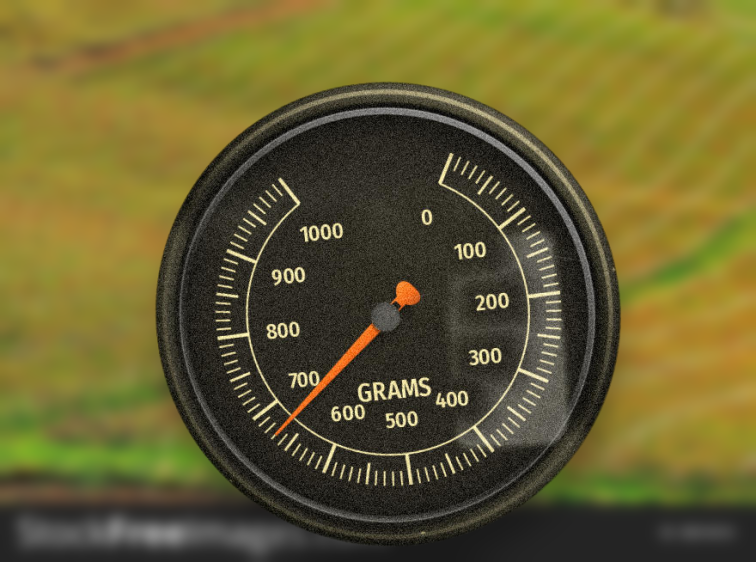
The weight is {"value": 670, "unit": "g"}
